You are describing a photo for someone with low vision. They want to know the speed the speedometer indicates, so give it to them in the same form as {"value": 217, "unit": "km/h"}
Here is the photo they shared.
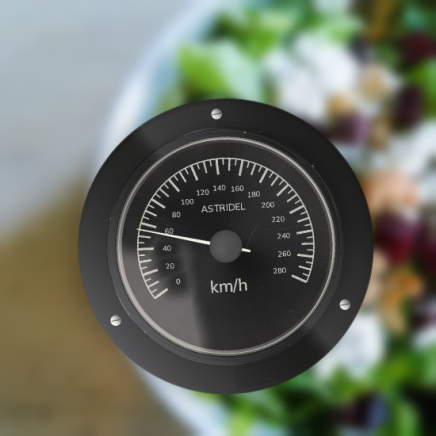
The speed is {"value": 55, "unit": "km/h"}
